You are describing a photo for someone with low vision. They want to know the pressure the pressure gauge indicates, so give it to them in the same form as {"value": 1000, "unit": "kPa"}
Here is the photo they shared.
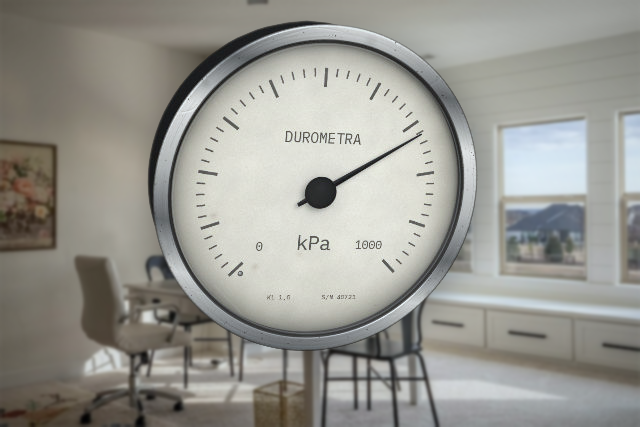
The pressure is {"value": 720, "unit": "kPa"}
